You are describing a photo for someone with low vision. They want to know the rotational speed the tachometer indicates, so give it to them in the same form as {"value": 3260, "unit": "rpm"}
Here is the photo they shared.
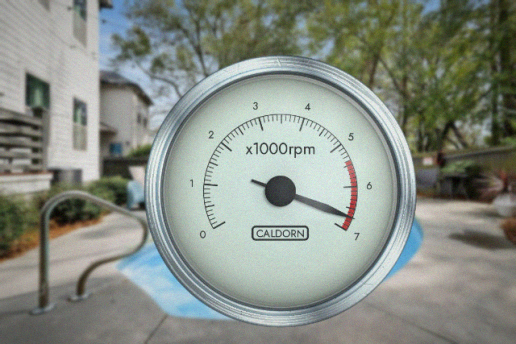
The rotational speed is {"value": 6700, "unit": "rpm"}
